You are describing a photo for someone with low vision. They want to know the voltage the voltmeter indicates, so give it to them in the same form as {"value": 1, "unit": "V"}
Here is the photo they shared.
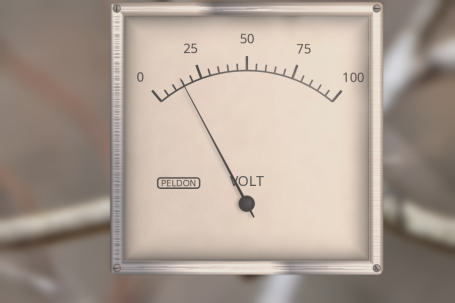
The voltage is {"value": 15, "unit": "V"}
